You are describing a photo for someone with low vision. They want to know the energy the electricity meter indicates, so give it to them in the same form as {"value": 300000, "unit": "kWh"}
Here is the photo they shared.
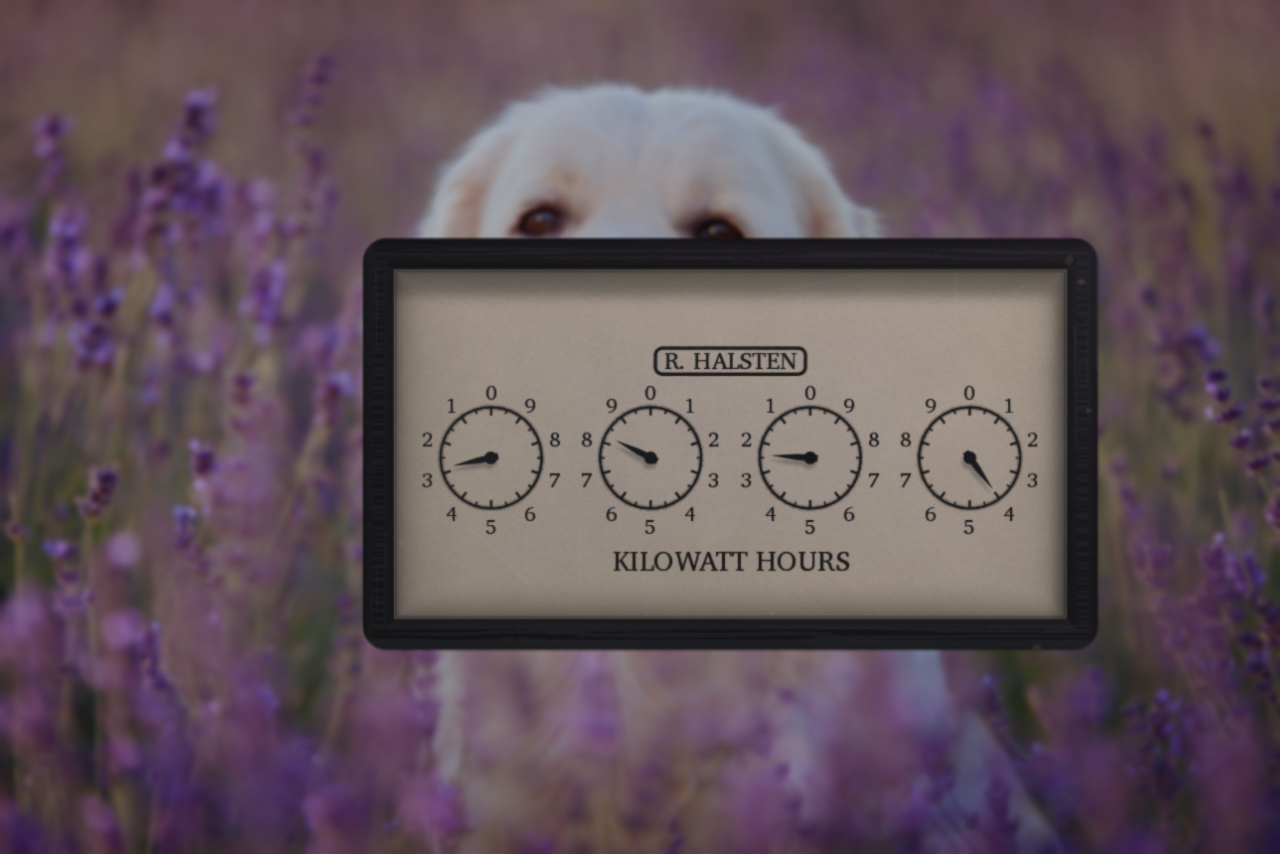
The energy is {"value": 2824, "unit": "kWh"}
